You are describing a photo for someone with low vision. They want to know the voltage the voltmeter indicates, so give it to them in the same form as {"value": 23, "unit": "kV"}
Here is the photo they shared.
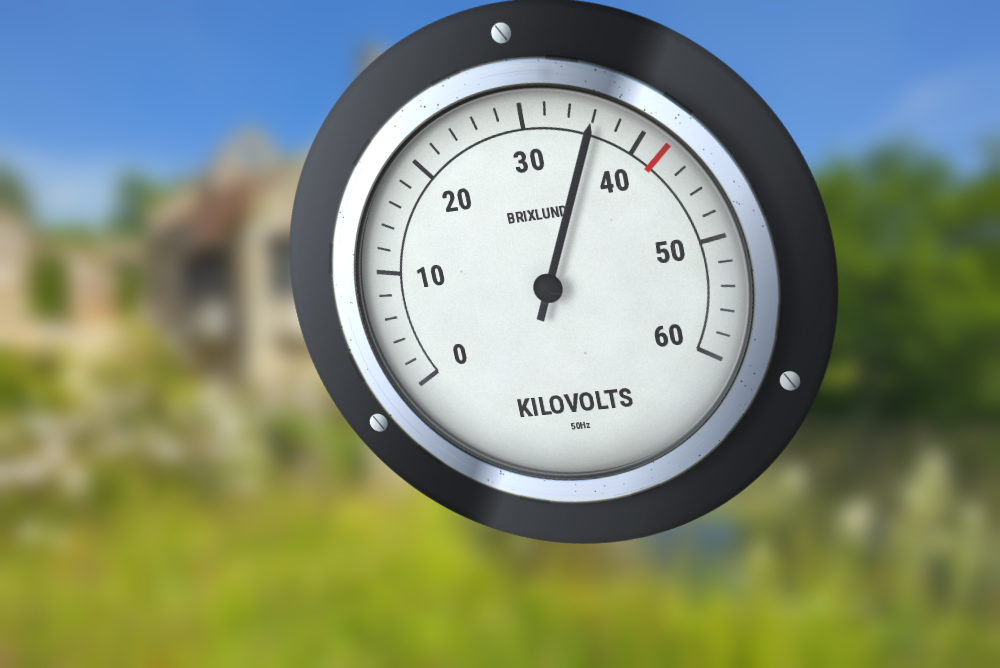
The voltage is {"value": 36, "unit": "kV"}
